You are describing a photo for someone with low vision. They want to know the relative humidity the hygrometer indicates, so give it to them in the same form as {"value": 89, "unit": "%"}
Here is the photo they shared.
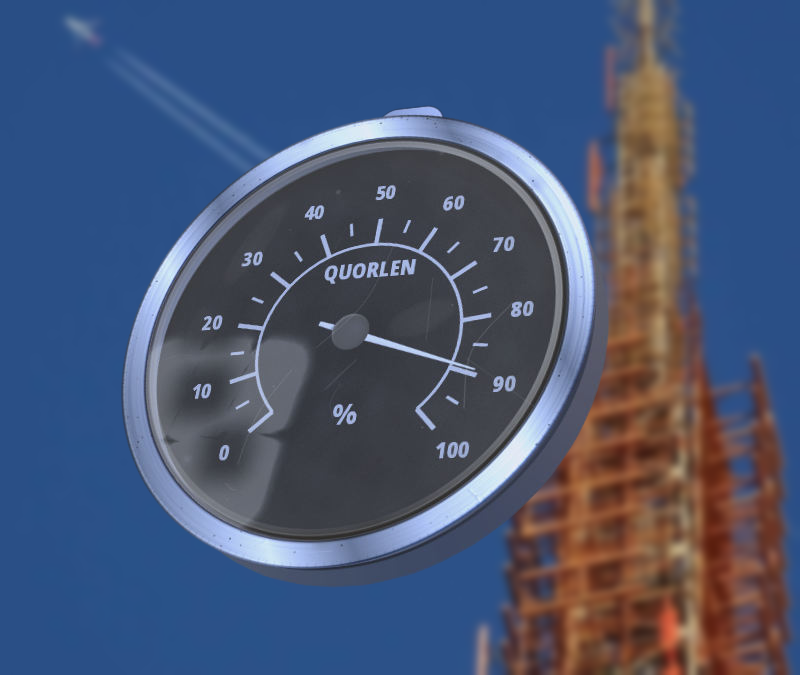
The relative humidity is {"value": 90, "unit": "%"}
